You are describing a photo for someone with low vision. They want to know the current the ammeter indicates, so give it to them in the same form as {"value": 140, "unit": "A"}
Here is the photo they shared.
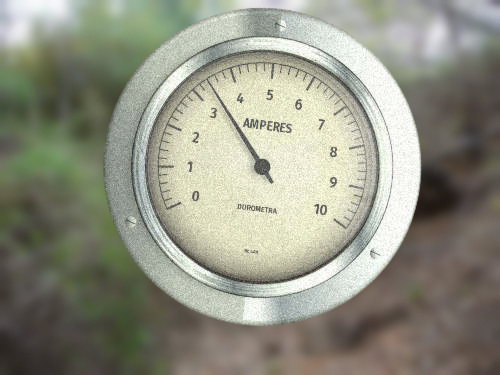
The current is {"value": 3.4, "unit": "A"}
